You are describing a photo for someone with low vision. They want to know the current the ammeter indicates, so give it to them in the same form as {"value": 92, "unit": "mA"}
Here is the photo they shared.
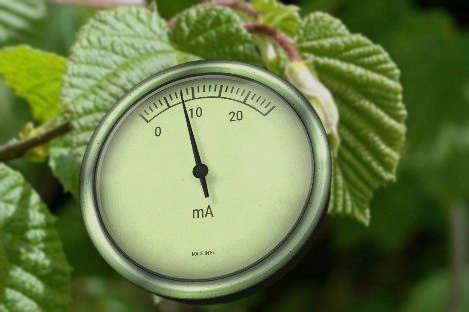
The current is {"value": 8, "unit": "mA"}
